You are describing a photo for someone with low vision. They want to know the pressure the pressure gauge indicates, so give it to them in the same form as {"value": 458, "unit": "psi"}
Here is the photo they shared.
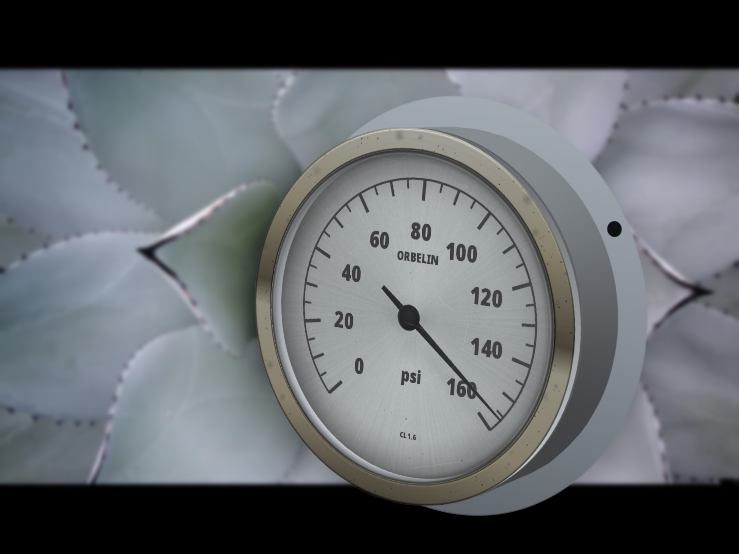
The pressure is {"value": 155, "unit": "psi"}
